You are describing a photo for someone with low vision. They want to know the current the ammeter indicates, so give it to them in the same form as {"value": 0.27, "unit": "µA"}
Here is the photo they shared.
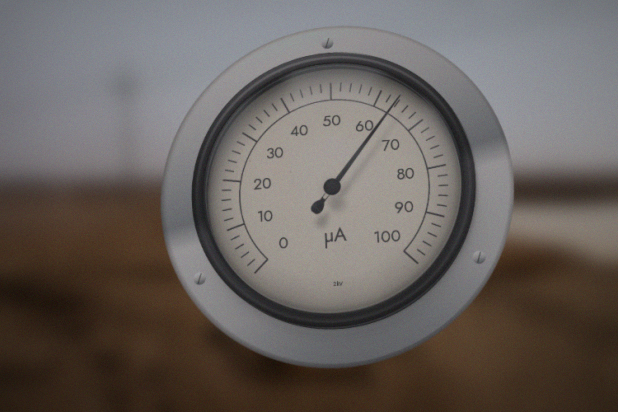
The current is {"value": 64, "unit": "µA"}
